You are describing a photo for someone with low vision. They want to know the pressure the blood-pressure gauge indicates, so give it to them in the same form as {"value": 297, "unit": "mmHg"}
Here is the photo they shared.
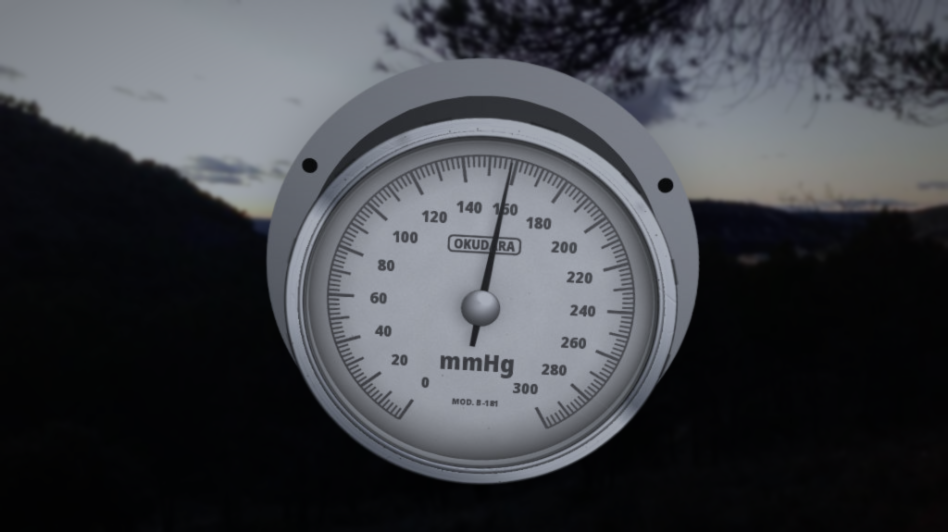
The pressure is {"value": 158, "unit": "mmHg"}
